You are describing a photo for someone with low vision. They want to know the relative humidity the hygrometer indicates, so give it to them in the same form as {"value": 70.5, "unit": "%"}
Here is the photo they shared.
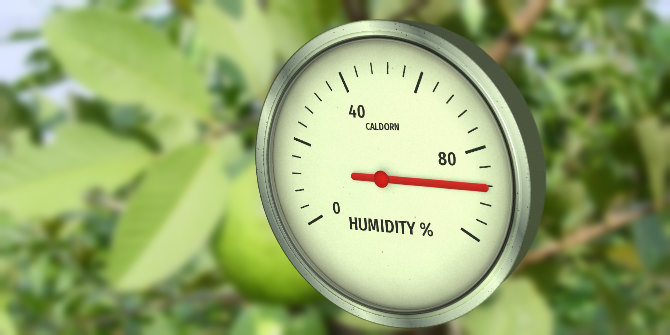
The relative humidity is {"value": 88, "unit": "%"}
